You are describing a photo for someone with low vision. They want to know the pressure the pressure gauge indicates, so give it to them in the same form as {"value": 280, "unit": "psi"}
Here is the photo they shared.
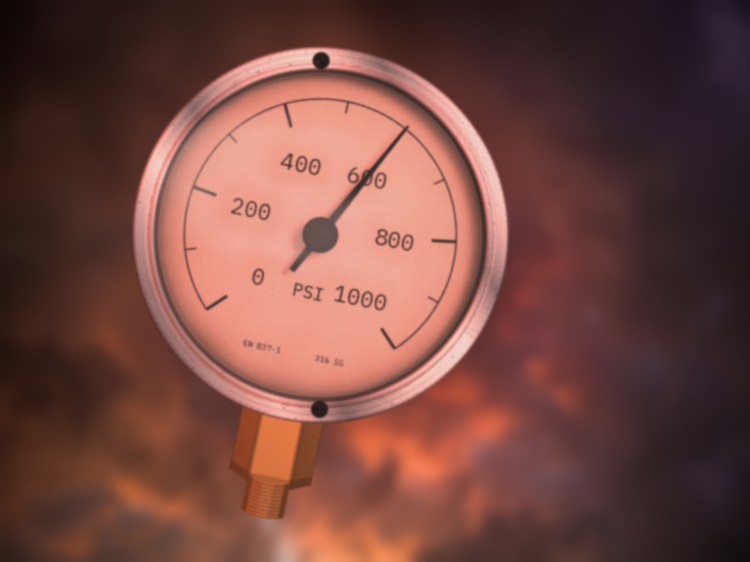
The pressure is {"value": 600, "unit": "psi"}
